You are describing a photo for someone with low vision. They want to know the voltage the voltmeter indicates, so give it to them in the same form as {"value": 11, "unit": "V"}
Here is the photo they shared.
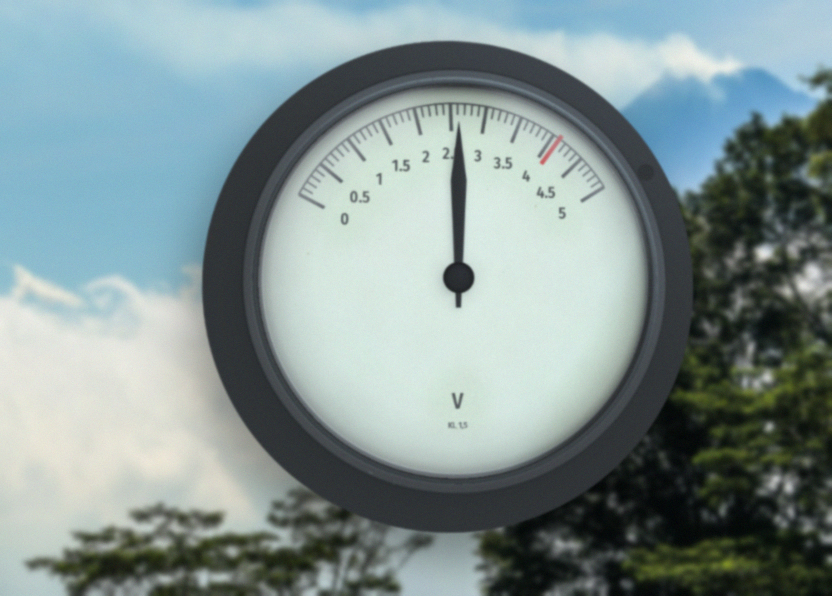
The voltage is {"value": 2.6, "unit": "V"}
